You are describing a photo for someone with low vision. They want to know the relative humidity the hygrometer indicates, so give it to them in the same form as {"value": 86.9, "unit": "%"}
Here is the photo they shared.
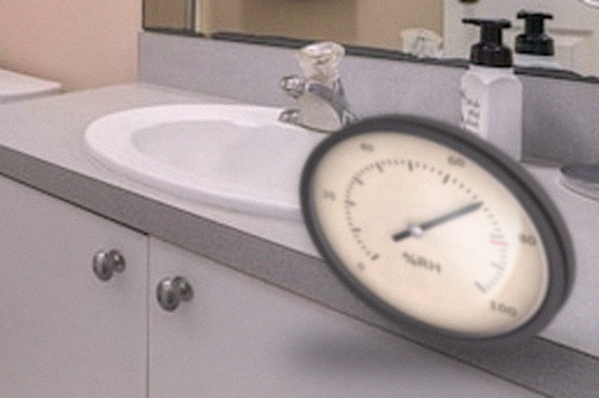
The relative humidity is {"value": 70, "unit": "%"}
